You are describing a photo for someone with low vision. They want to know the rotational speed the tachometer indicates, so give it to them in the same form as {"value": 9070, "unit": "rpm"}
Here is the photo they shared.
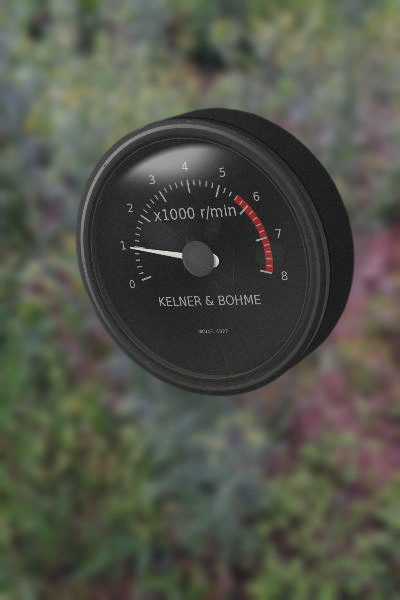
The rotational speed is {"value": 1000, "unit": "rpm"}
